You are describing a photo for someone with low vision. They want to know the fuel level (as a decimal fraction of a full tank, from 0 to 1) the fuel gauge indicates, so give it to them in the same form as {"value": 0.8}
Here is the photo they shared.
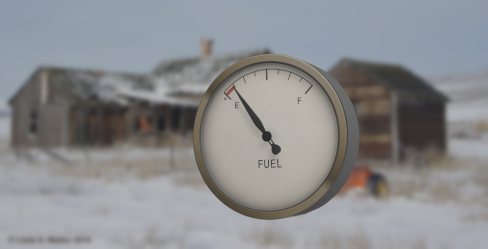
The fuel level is {"value": 0.125}
